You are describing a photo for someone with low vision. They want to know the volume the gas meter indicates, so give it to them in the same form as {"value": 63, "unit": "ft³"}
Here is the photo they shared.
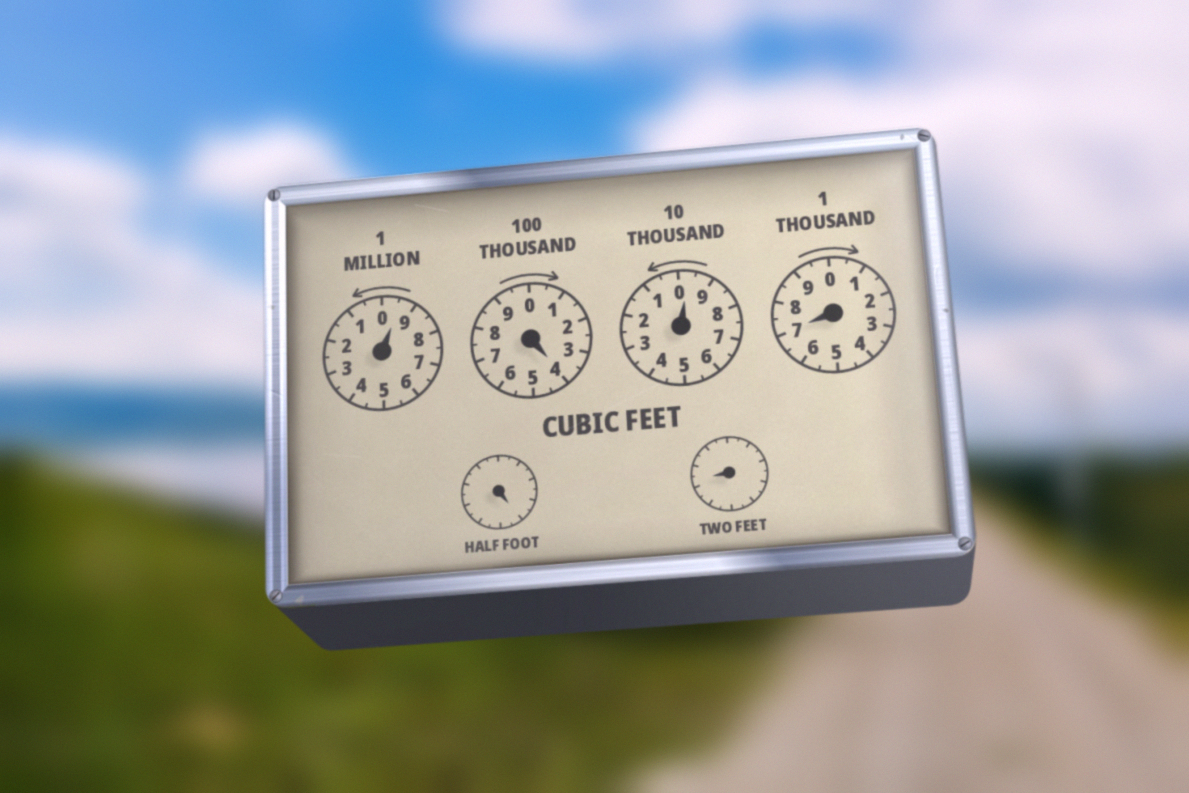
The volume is {"value": 939700, "unit": "ft³"}
